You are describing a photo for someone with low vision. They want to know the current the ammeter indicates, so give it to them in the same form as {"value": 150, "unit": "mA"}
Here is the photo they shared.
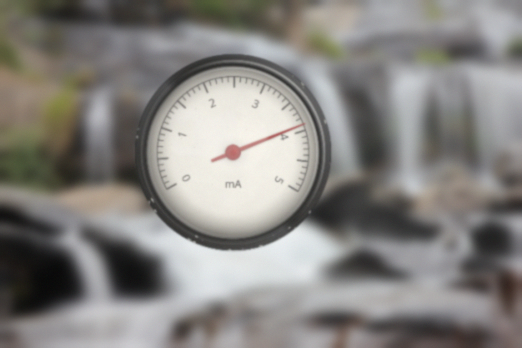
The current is {"value": 3.9, "unit": "mA"}
